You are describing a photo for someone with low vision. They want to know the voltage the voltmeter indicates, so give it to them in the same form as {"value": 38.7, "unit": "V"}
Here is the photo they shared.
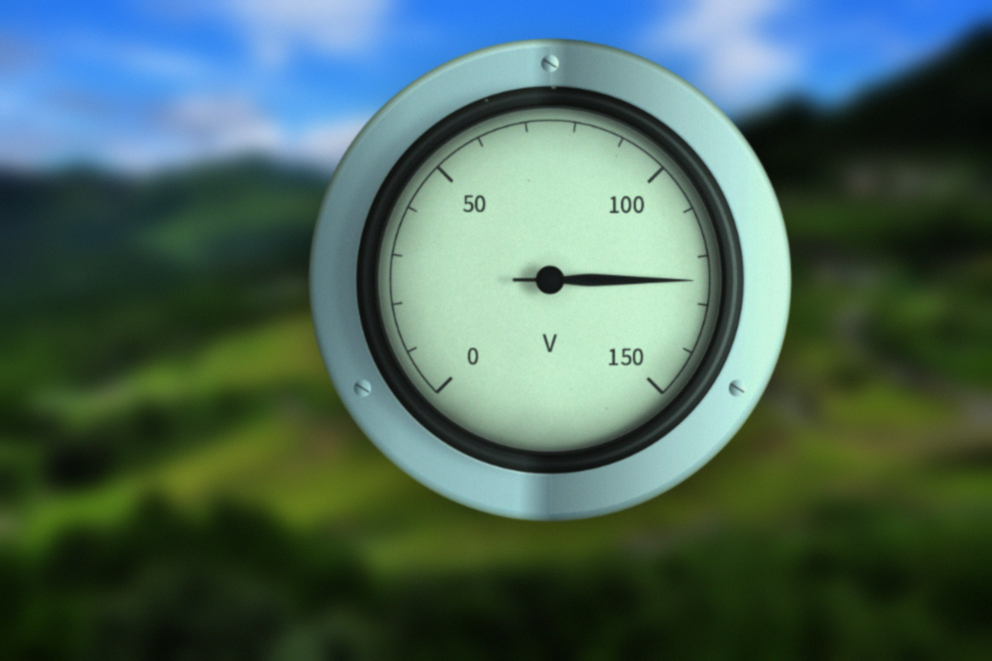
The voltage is {"value": 125, "unit": "V"}
